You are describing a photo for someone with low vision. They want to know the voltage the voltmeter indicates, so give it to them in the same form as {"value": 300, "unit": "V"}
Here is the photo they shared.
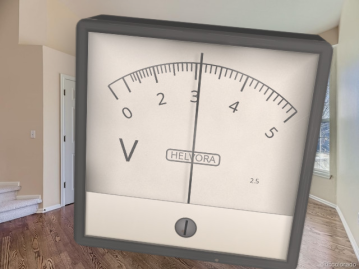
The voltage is {"value": 3.1, "unit": "V"}
